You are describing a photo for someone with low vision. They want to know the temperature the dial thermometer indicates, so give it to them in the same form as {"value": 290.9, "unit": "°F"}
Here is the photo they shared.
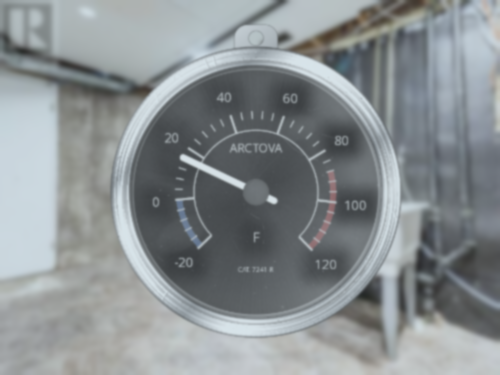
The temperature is {"value": 16, "unit": "°F"}
